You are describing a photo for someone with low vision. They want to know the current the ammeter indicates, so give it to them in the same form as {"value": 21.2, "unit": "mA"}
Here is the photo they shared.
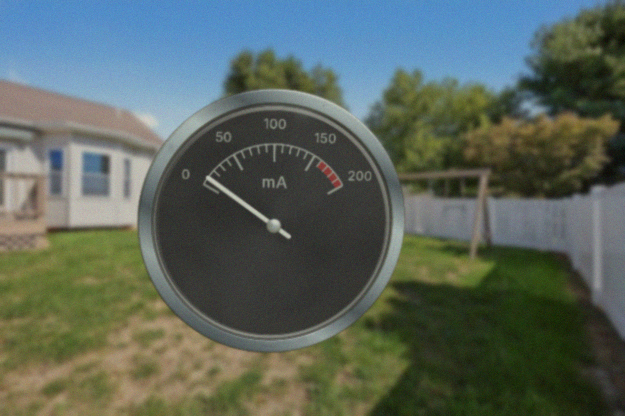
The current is {"value": 10, "unit": "mA"}
